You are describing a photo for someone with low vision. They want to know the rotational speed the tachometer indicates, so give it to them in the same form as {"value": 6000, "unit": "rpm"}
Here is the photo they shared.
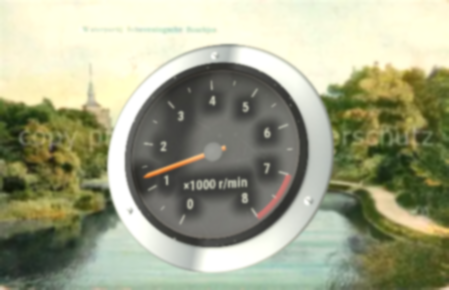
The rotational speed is {"value": 1250, "unit": "rpm"}
